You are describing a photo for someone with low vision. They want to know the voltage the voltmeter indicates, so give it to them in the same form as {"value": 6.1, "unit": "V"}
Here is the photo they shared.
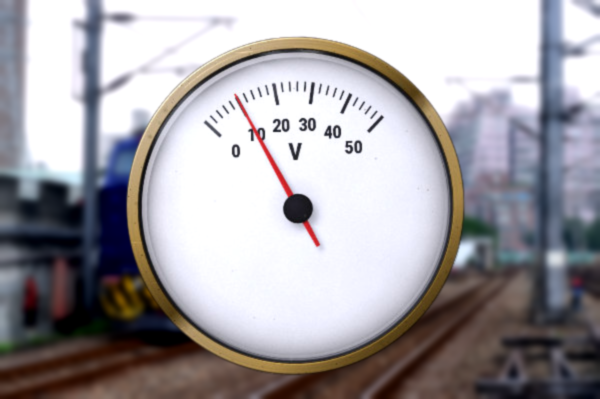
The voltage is {"value": 10, "unit": "V"}
